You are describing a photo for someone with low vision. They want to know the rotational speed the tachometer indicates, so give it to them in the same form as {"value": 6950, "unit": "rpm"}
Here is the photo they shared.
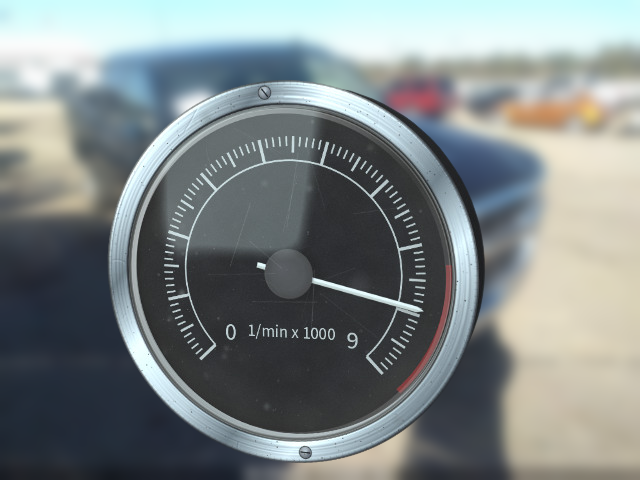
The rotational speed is {"value": 7900, "unit": "rpm"}
